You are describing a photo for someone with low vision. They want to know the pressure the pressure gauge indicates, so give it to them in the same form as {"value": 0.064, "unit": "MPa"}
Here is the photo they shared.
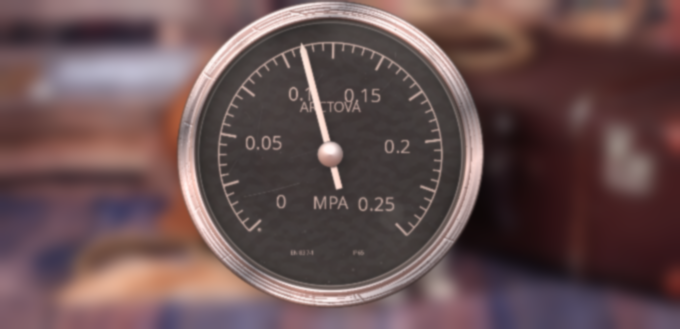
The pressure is {"value": 0.11, "unit": "MPa"}
